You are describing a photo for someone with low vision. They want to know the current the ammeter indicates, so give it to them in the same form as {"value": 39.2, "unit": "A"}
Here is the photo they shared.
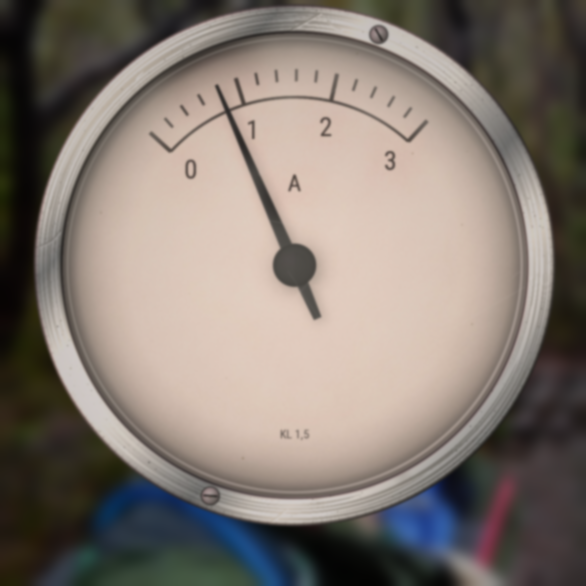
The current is {"value": 0.8, "unit": "A"}
